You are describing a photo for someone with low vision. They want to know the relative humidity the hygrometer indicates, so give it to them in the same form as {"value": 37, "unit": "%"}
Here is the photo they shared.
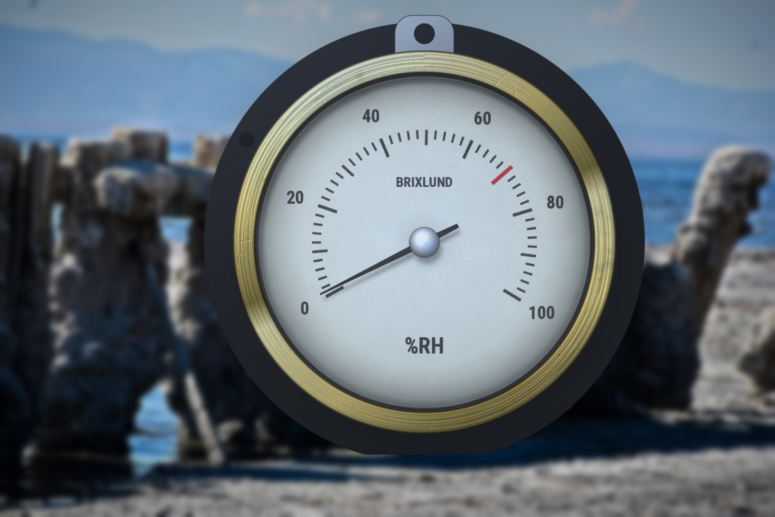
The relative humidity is {"value": 1, "unit": "%"}
